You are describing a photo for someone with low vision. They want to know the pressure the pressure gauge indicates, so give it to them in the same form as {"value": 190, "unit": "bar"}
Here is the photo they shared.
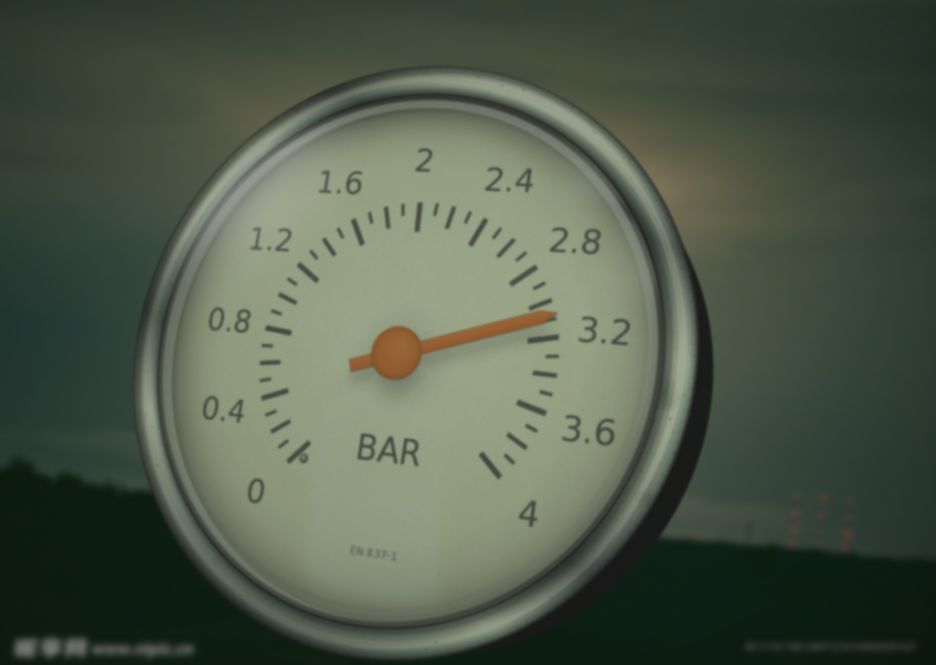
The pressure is {"value": 3.1, "unit": "bar"}
